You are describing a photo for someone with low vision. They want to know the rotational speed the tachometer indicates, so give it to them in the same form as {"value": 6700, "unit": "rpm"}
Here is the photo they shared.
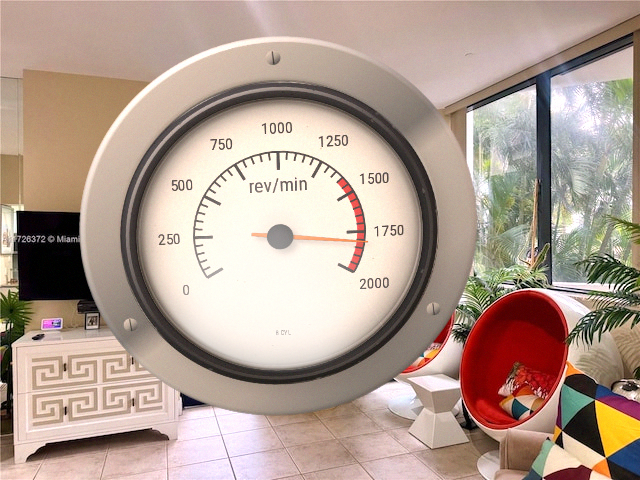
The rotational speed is {"value": 1800, "unit": "rpm"}
